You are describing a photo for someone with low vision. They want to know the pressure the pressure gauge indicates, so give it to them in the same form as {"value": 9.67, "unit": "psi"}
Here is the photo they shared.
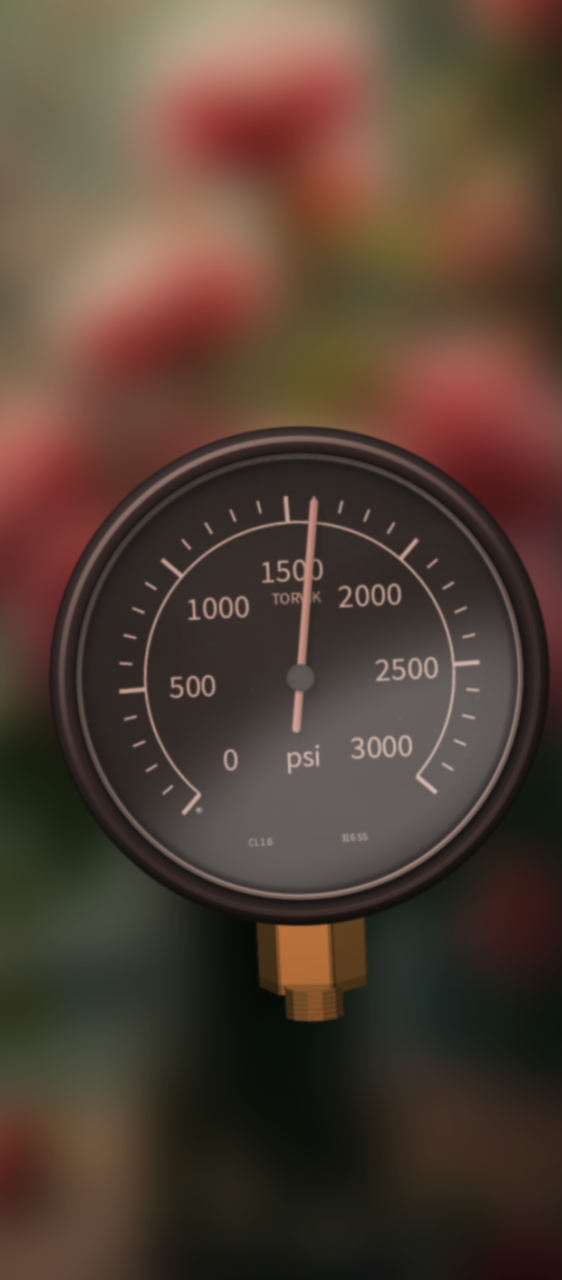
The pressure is {"value": 1600, "unit": "psi"}
